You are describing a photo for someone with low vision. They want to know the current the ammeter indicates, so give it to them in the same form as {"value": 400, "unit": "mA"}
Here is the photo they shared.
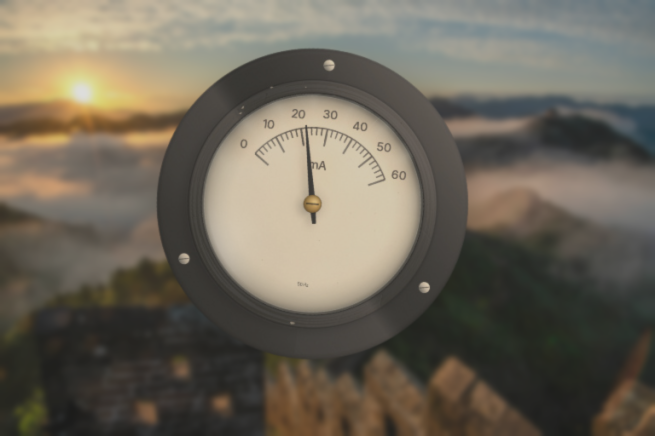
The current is {"value": 22, "unit": "mA"}
